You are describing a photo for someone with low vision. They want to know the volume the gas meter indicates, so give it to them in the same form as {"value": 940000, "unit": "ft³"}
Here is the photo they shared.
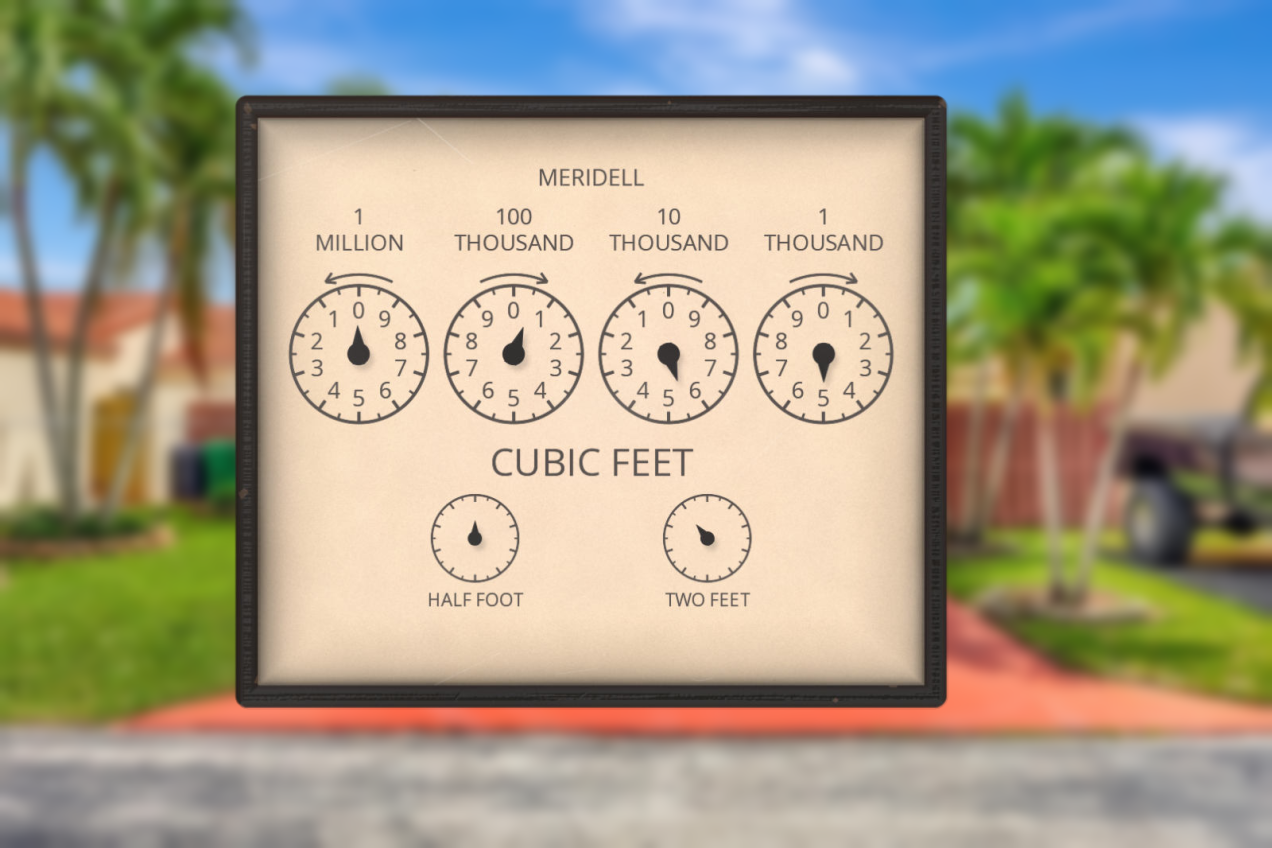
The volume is {"value": 5500, "unit": "ft³"}
